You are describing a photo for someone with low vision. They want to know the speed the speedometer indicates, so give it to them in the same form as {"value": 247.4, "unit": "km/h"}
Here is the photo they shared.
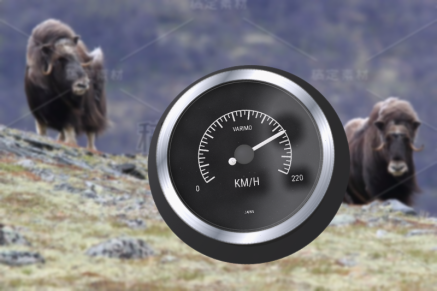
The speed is {"value": 170, "unit": "km/h"}
